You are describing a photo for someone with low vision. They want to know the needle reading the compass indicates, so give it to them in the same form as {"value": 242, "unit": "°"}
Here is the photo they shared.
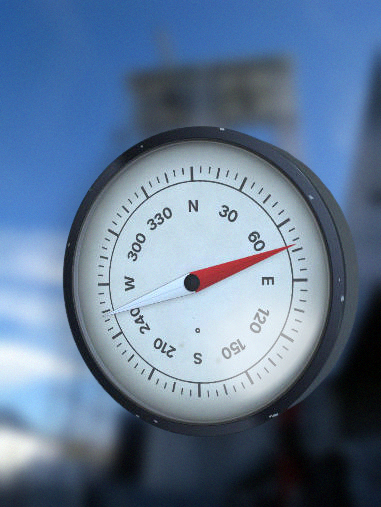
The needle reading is {"value": 72.5, "unit": "°"}
